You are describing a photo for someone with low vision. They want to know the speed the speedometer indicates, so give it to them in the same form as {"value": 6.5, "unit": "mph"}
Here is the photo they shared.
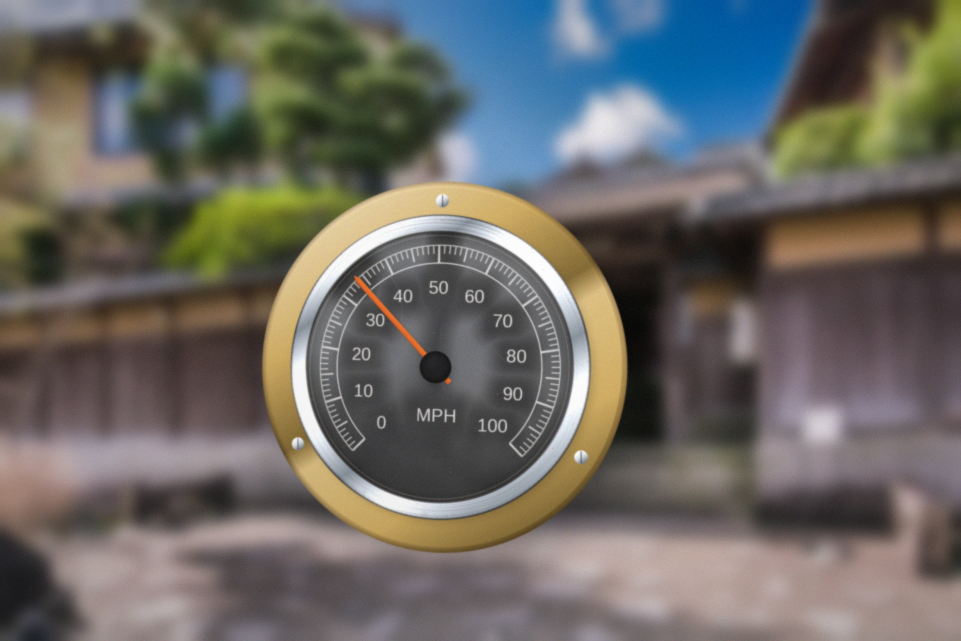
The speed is {"value": 34, "unit": "mph"}
